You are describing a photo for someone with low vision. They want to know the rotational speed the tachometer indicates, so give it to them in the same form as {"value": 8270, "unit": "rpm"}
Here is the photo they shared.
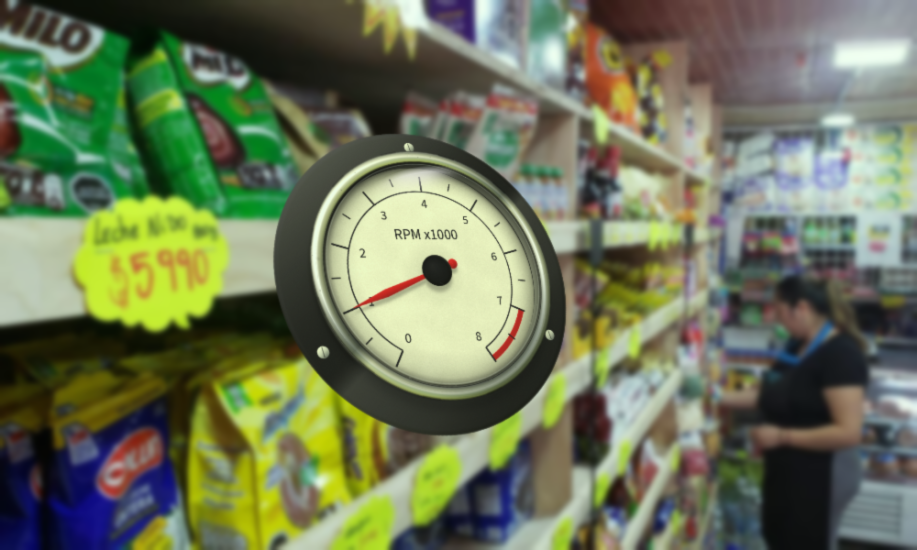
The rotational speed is {"value": 1000, "unit": "rpm"}
